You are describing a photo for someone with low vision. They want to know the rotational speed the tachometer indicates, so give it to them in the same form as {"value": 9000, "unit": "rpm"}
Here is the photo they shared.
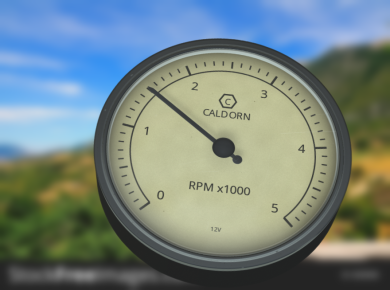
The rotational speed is {"value": 1500, "unit": "rpm"}
